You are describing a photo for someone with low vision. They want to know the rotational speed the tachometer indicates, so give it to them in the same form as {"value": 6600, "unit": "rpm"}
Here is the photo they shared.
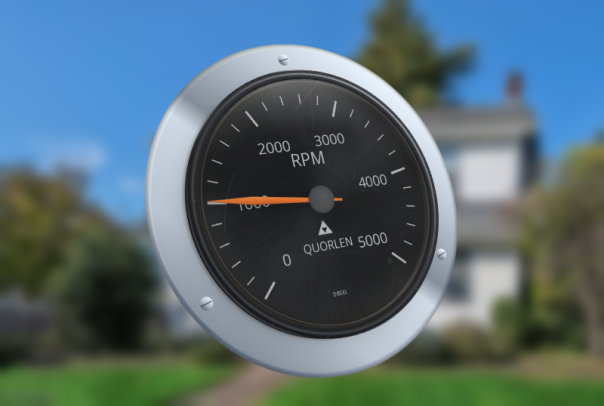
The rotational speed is {"value": 1000, "unit": "rpm"}
